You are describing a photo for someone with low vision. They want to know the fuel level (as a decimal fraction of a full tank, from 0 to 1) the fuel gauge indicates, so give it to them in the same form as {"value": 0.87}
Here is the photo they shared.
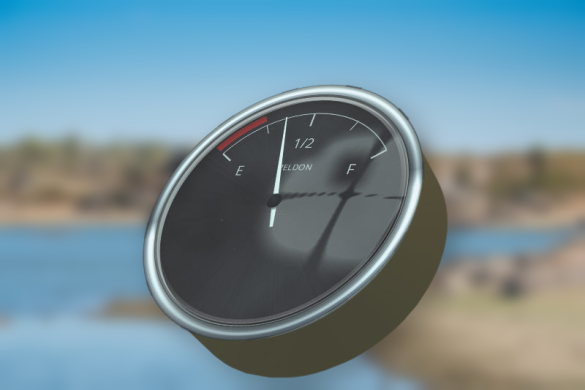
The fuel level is {"value": 0.375}
